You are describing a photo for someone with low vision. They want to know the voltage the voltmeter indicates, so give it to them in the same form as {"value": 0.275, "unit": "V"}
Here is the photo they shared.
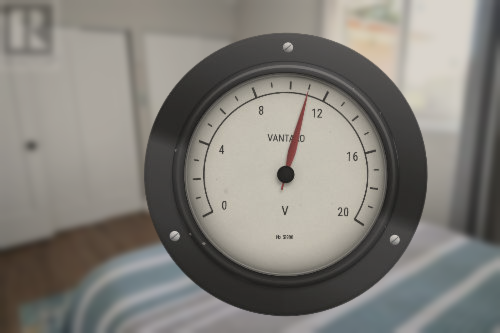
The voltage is {"value": 11, "unit": "V"}
